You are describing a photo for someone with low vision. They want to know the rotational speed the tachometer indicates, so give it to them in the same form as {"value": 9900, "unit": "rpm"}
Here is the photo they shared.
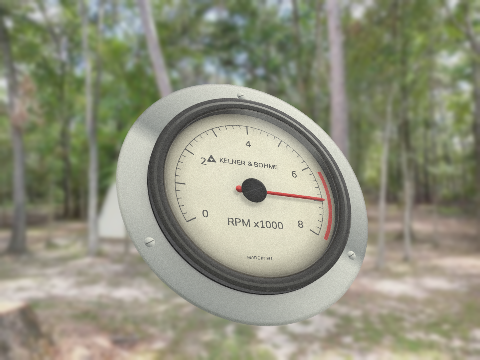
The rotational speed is {"value": 7000, "unit": "rpm"}
